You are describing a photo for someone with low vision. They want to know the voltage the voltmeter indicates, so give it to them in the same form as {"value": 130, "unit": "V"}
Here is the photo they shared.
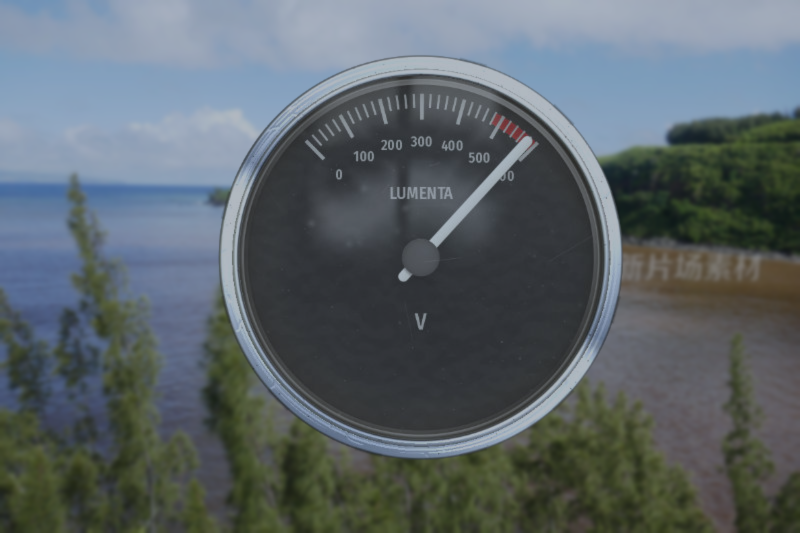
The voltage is {"value": 580, "unit": "V"}
